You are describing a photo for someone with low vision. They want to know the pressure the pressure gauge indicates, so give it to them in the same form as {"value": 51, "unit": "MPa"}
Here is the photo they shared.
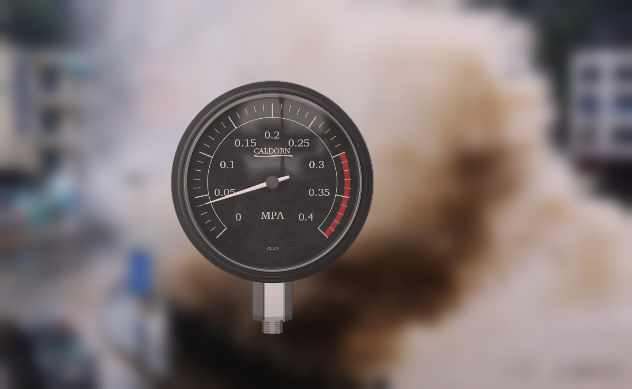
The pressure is {"value": 0.04, "unit": "MPa"}
